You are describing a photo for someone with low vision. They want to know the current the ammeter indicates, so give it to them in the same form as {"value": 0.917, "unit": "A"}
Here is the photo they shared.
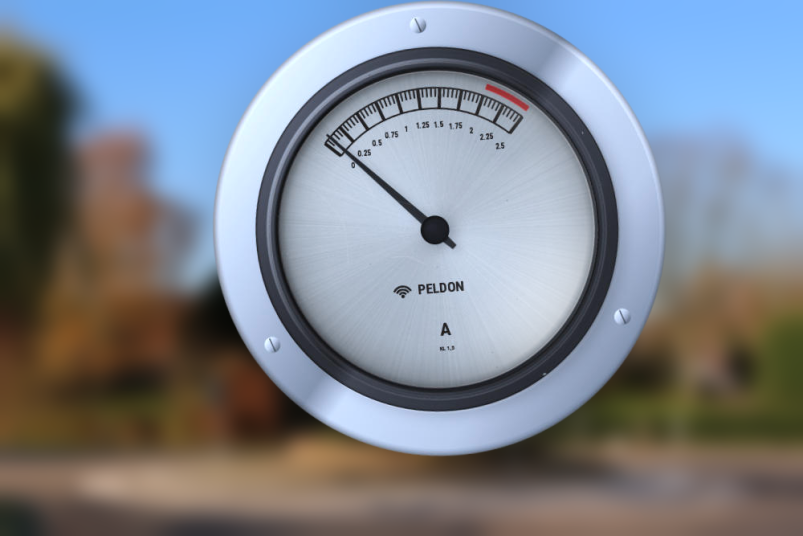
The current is {"value": 0.1, "unit": "A"}
